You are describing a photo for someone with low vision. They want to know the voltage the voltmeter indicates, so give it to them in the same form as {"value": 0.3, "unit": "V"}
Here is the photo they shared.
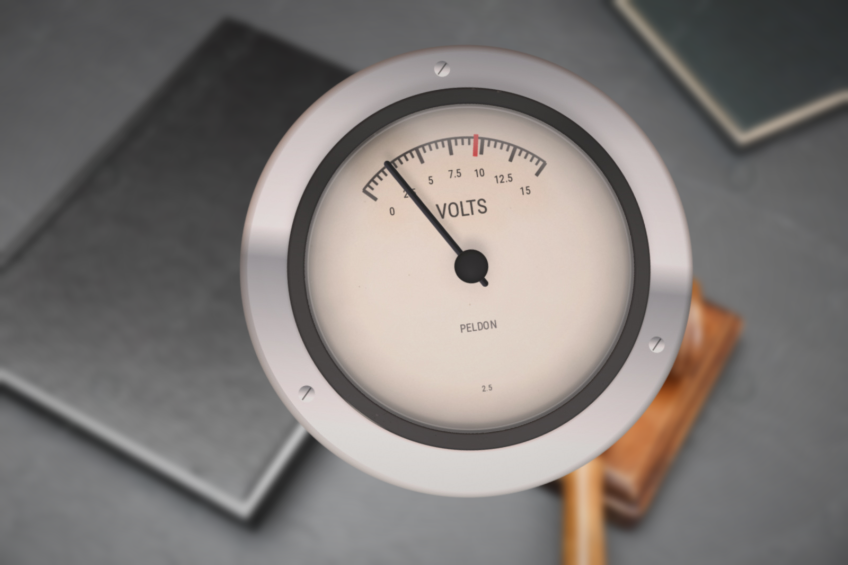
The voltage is {"value": 2.5, "unit": "V"}
